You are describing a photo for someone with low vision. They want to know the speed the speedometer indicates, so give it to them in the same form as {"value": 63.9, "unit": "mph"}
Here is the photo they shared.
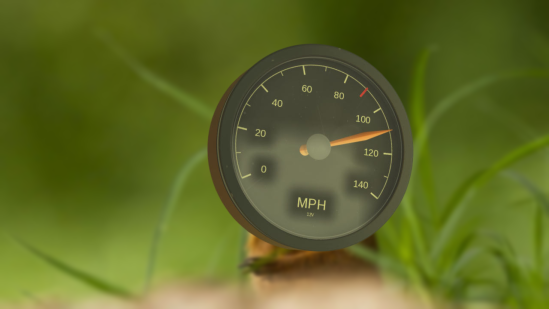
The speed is {"value": 110, "unit": "mph"}
